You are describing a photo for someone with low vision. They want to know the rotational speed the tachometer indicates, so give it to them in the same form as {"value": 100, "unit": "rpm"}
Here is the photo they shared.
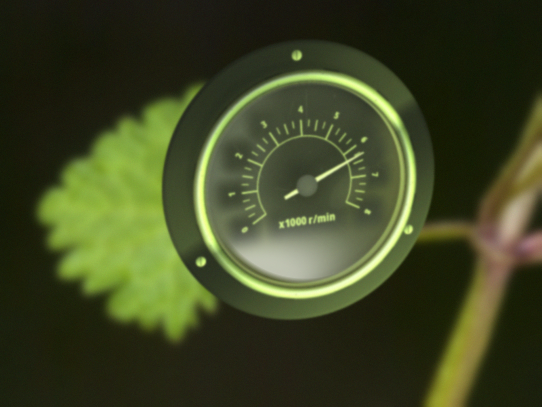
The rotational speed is {"value": 6250, "unit": "rpm"}
